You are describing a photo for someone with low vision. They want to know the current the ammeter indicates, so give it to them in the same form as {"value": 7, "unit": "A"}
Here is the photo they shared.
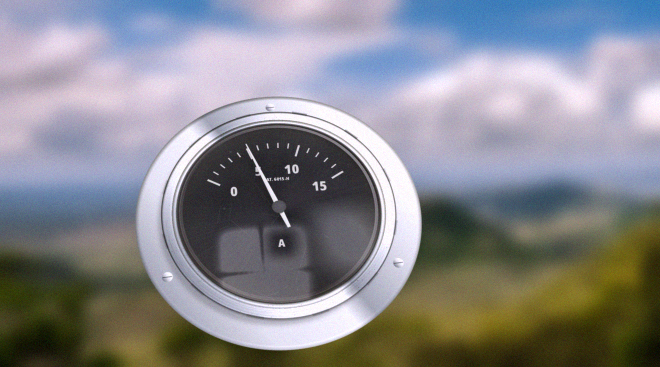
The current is {"value": 5, "unit": "A"}
